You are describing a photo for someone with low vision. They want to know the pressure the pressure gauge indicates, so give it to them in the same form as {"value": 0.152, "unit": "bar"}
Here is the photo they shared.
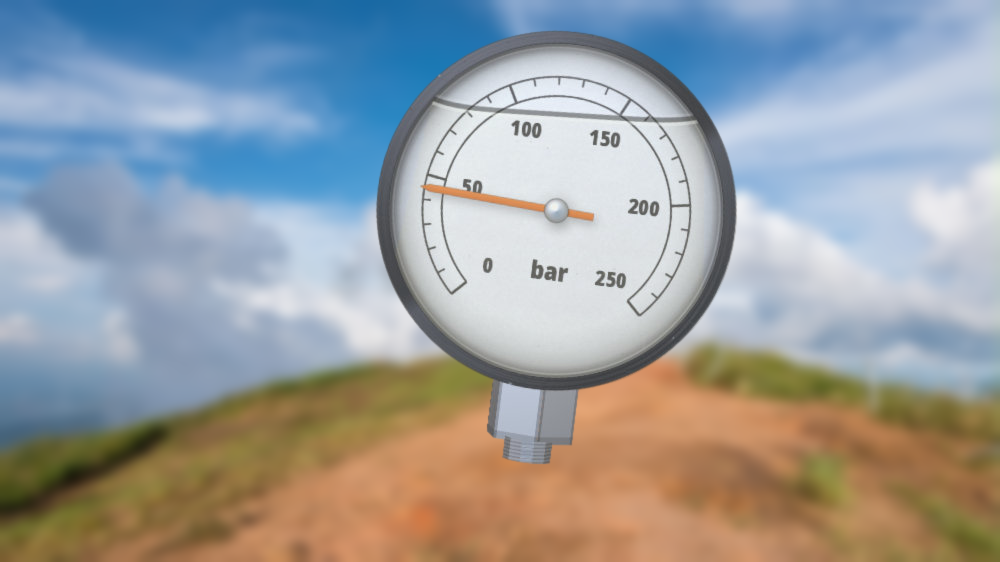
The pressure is {"value": 45, "unit": "bar"}
